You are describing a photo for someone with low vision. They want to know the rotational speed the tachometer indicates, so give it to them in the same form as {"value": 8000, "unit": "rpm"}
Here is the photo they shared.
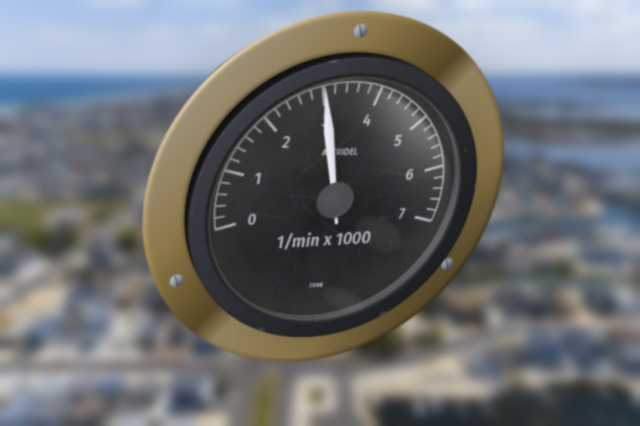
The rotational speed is {"value": 3000, "unit": "rpm"}
